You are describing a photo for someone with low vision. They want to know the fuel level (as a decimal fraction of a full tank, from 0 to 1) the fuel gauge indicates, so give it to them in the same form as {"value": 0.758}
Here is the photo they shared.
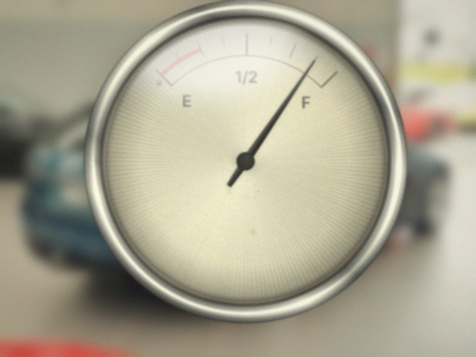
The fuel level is {"value": 0.875}
